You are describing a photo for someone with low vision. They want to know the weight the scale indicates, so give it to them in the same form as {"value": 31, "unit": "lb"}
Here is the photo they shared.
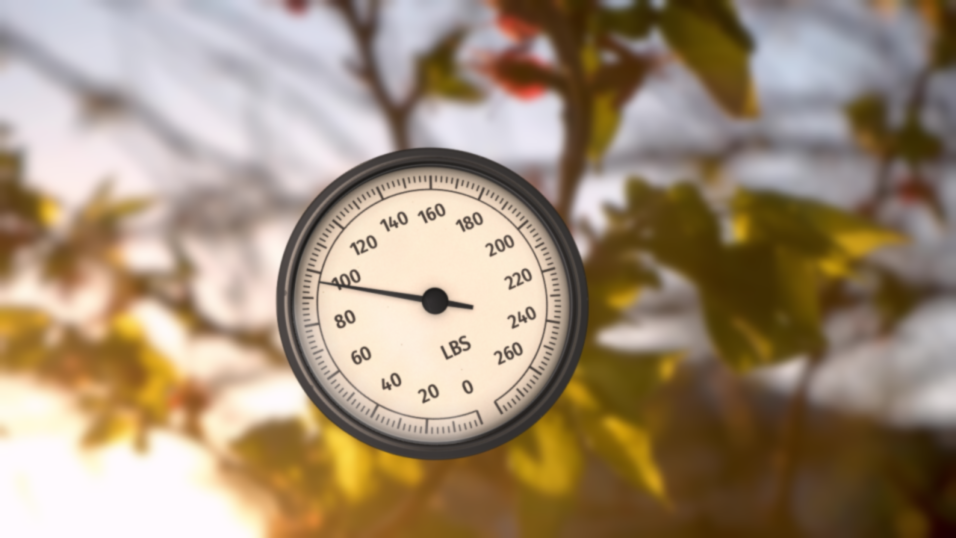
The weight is {"value": 96, "unit": "lb"}
